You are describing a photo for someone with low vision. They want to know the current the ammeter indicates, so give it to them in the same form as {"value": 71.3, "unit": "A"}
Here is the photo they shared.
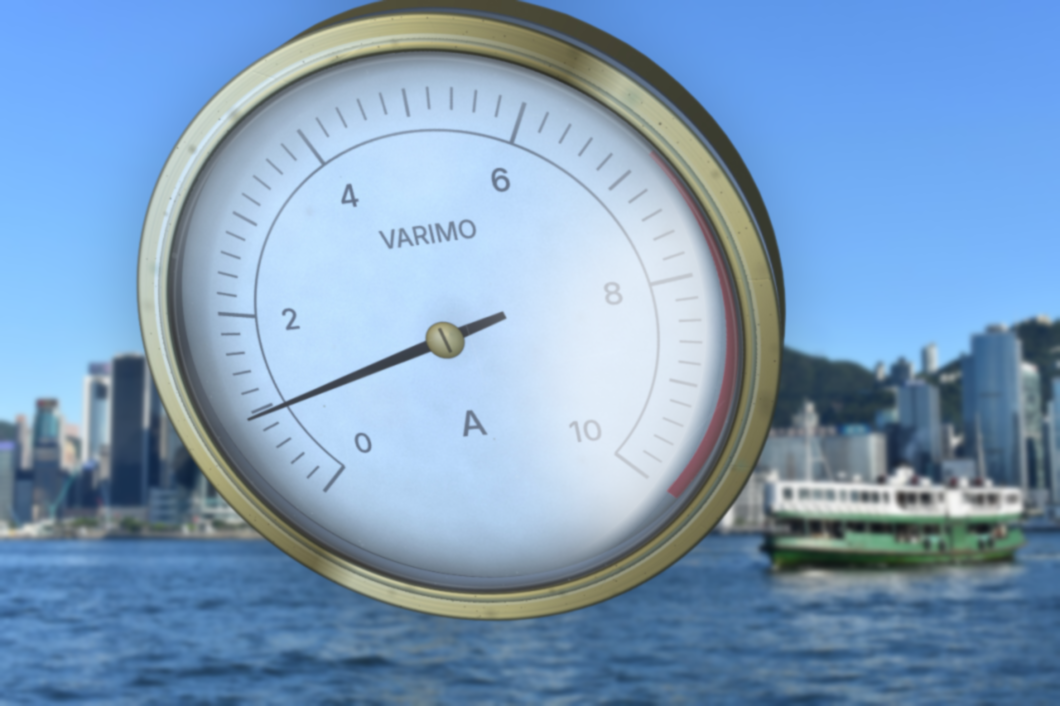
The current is {"value": 1, "unit": "A"}
